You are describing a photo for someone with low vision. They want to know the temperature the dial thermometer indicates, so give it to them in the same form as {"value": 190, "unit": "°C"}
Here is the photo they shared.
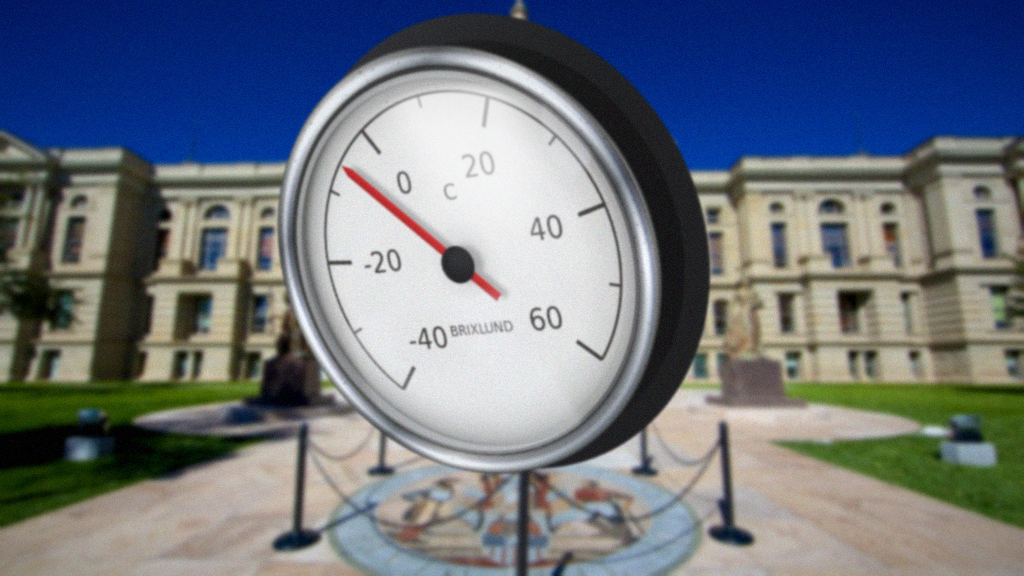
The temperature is {"value": -5, "unit": "°C"}
